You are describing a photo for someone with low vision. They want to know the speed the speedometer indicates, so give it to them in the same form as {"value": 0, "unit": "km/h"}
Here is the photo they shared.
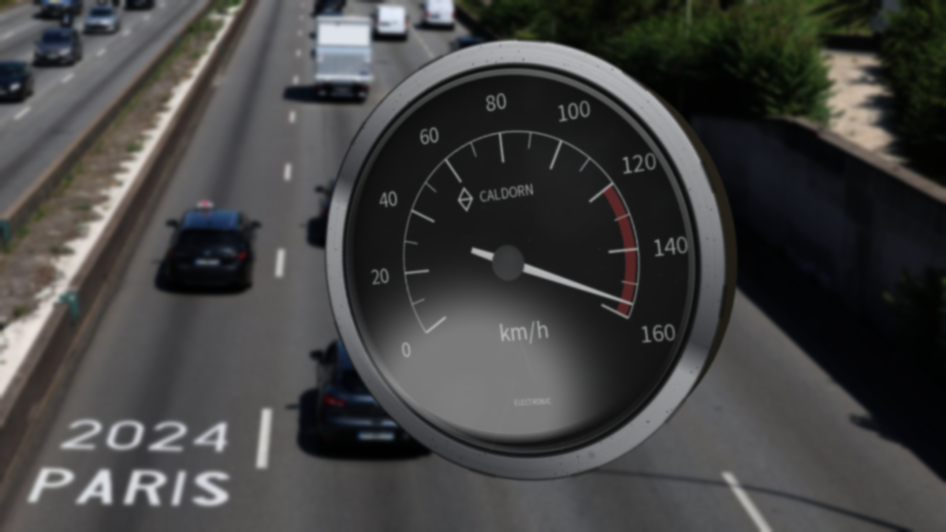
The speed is {"value": 155, "unit": "km/h"}
